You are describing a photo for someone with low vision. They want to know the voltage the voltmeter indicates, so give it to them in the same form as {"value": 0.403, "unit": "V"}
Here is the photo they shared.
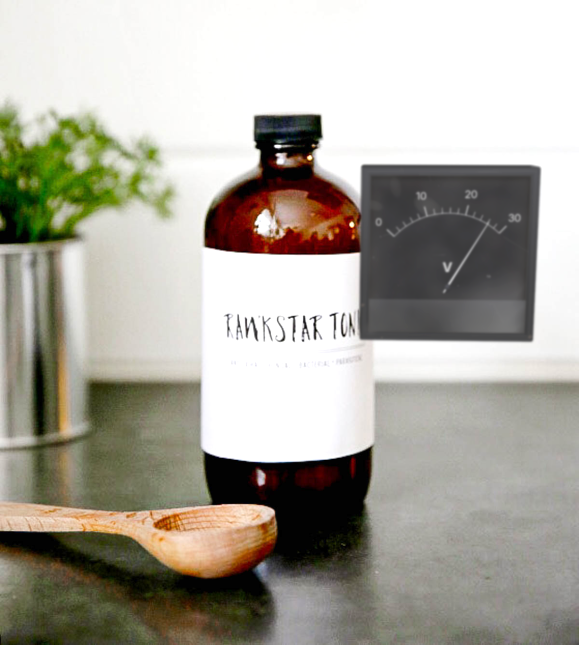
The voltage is {"value": 26, "unit": "V"}
